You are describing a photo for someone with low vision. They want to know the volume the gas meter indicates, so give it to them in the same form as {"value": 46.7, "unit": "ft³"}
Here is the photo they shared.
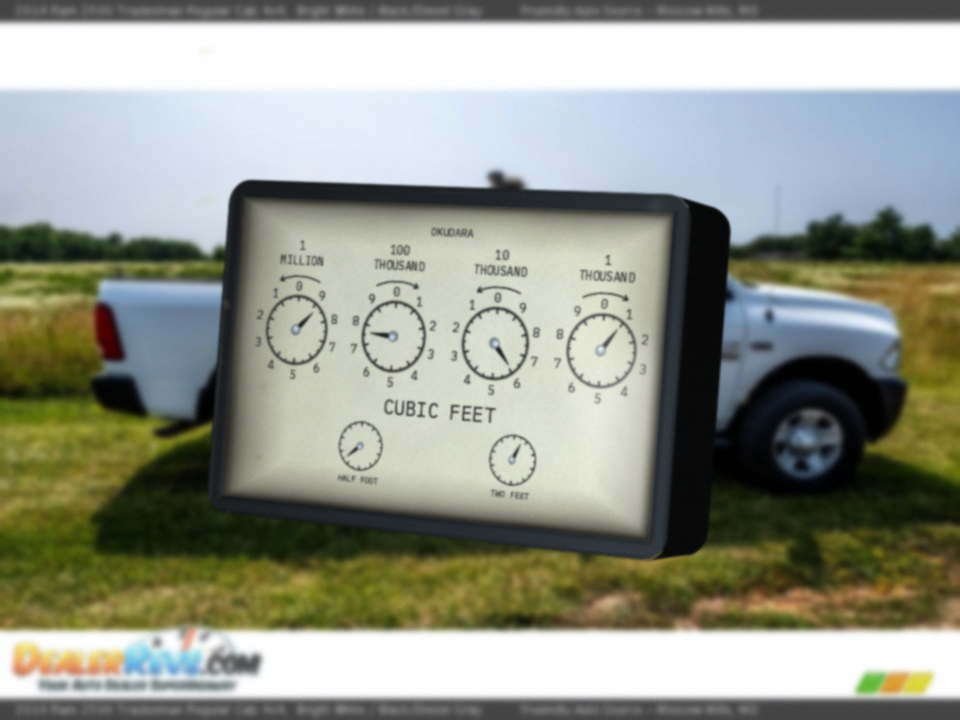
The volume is {"value": 876100, "unit": "ft³"}
